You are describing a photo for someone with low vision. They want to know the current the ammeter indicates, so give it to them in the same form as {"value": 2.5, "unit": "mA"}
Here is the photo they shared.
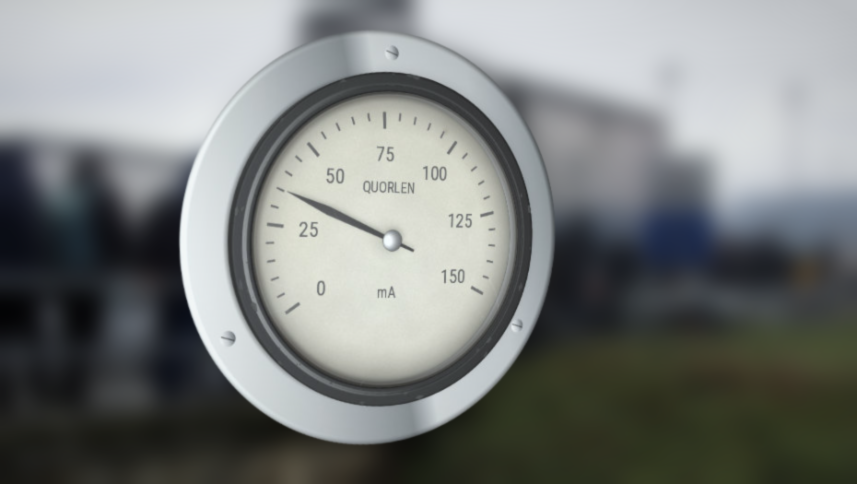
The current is {"value": 35, "unit": "mA"}
